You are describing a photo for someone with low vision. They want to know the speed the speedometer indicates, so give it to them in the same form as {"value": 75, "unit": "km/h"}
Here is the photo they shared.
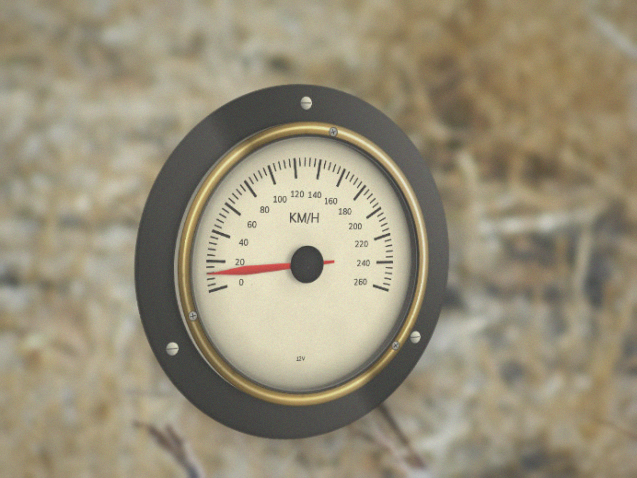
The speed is {"value": 12, "unit": "km/h"}
